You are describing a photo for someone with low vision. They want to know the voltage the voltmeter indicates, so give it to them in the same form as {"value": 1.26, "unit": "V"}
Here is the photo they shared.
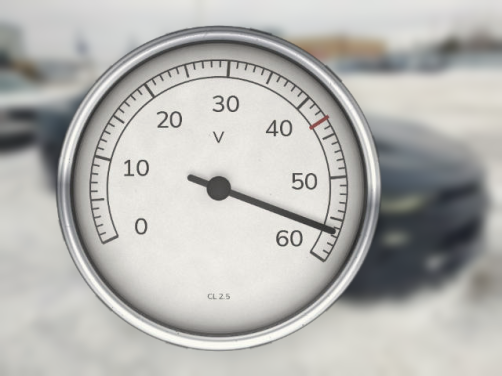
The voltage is {"value": 56.5, "unit": "V"}
